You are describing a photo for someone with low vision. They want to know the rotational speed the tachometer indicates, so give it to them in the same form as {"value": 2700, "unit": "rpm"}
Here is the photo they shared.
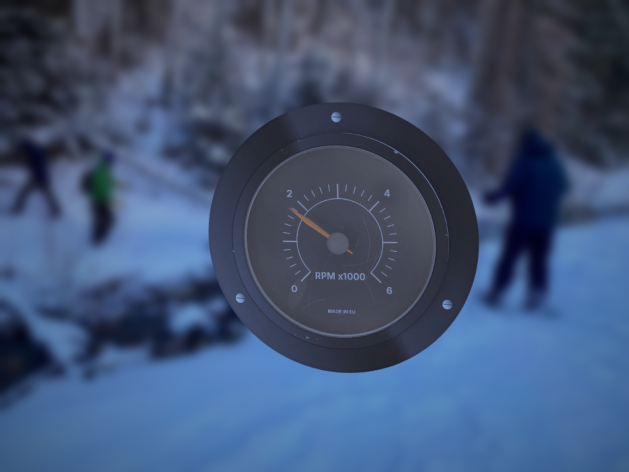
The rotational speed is {"value": 1800, "unit": "rpm"}
